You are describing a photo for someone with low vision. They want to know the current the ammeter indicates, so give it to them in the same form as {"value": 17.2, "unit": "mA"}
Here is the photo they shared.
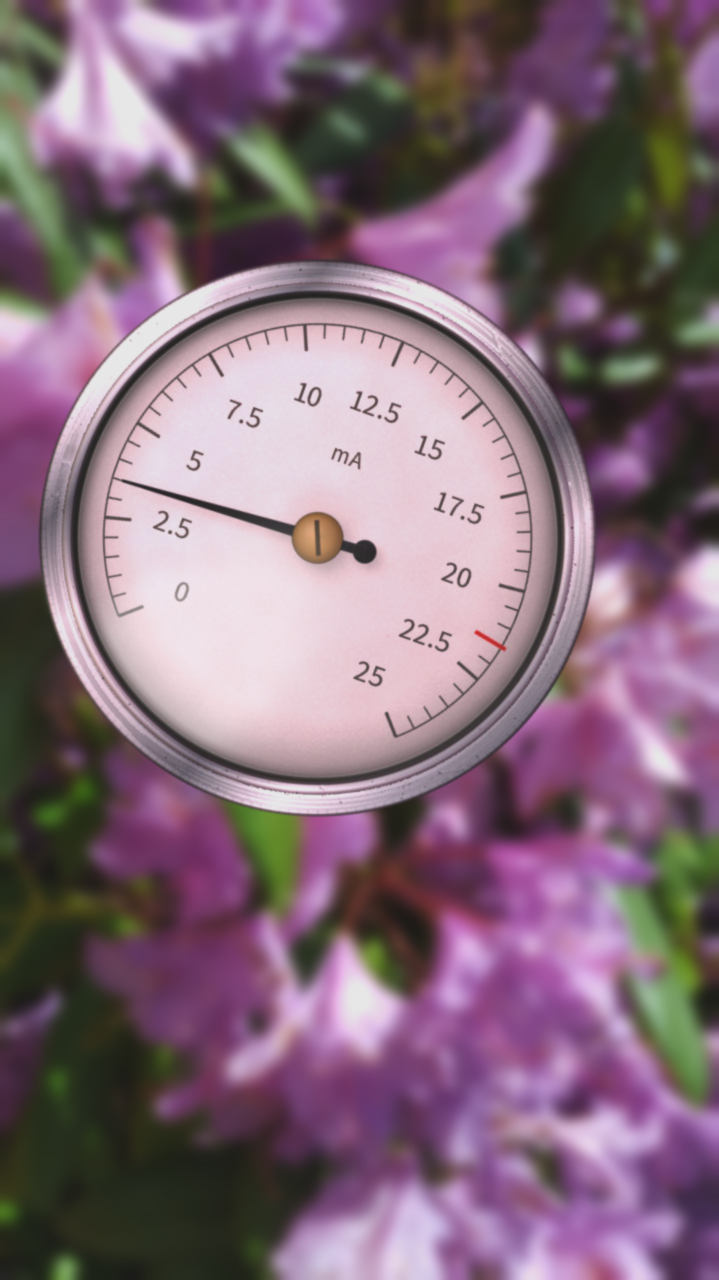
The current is {"value": 3.5, "unit": "mA"}
